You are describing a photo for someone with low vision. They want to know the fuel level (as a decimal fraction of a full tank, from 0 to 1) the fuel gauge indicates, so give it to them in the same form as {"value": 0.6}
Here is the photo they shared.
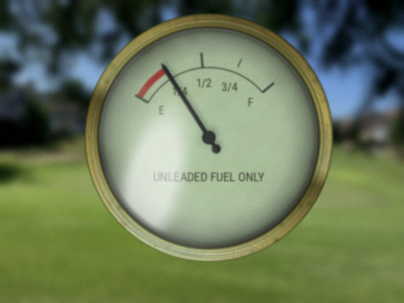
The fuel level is {"value": 0.25}
